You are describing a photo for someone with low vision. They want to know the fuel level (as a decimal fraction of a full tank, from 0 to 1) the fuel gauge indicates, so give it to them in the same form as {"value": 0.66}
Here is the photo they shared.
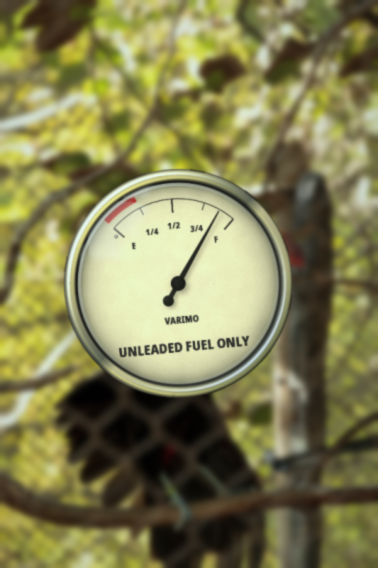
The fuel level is {"value": 0.875}
